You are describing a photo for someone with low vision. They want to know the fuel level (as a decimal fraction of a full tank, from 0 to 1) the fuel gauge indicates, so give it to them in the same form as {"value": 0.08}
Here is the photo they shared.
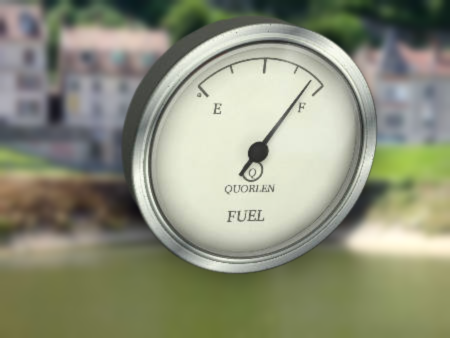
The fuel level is {"value": 0.875}
